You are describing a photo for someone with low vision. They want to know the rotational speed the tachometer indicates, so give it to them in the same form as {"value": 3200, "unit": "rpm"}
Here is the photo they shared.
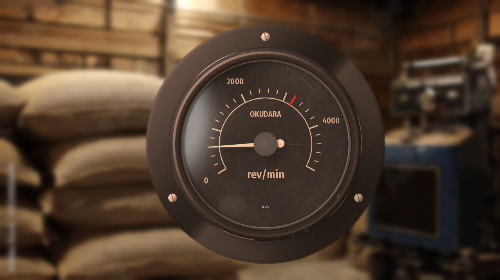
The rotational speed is {"value": 600, "unit": "rpm"}
